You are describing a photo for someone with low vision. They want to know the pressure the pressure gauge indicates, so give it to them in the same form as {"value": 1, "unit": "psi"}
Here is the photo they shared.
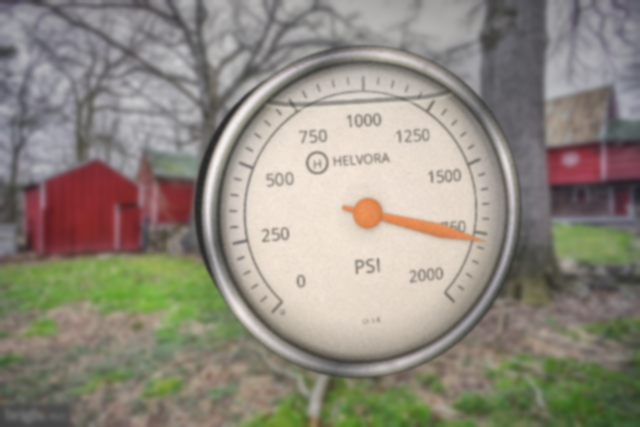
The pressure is {"value": 1775, "unit": "psi"}
